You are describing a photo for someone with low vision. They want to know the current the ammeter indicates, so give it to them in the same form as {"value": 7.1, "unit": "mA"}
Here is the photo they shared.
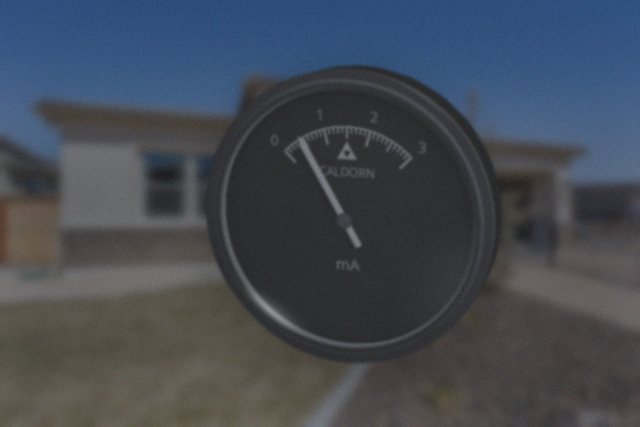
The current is {"value": 0.5, "unit": "mA"}
